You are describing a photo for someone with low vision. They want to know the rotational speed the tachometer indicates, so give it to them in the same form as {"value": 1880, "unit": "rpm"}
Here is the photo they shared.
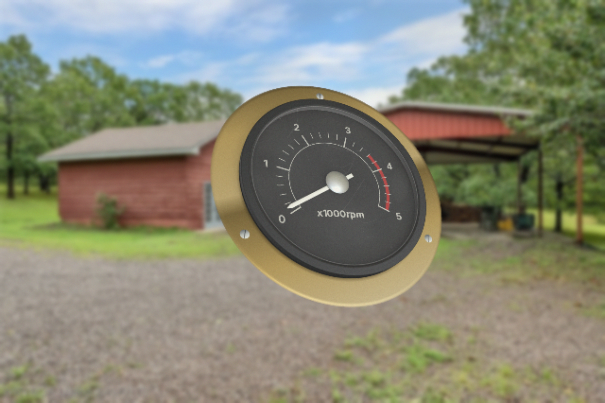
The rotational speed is {"value": 100, "unit": "rpm"}
